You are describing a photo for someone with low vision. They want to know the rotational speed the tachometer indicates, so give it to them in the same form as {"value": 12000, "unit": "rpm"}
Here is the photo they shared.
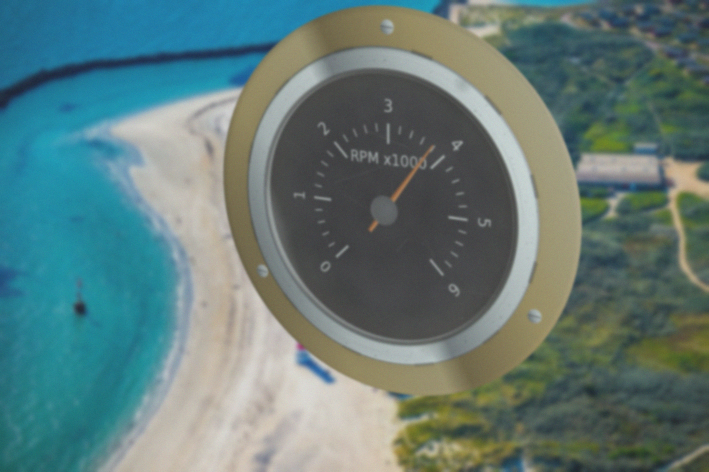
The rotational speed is {"value": 3800, "unit": "rpm"}
